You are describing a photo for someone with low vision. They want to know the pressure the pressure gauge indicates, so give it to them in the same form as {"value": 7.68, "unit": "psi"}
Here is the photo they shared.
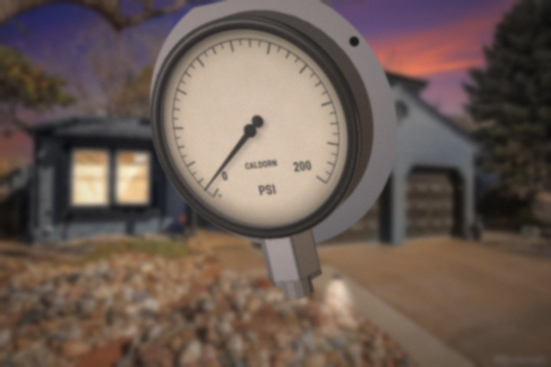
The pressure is {"value": 5, "unit": "psi"}
